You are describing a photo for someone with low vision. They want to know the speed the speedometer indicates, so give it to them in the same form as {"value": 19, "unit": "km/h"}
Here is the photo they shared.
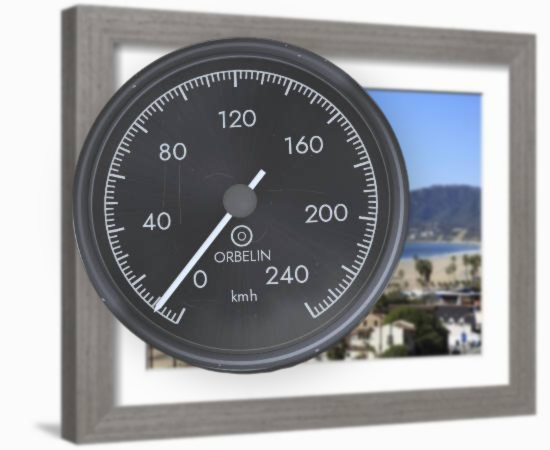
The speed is {"value": 8, "unit": "km/h"}
